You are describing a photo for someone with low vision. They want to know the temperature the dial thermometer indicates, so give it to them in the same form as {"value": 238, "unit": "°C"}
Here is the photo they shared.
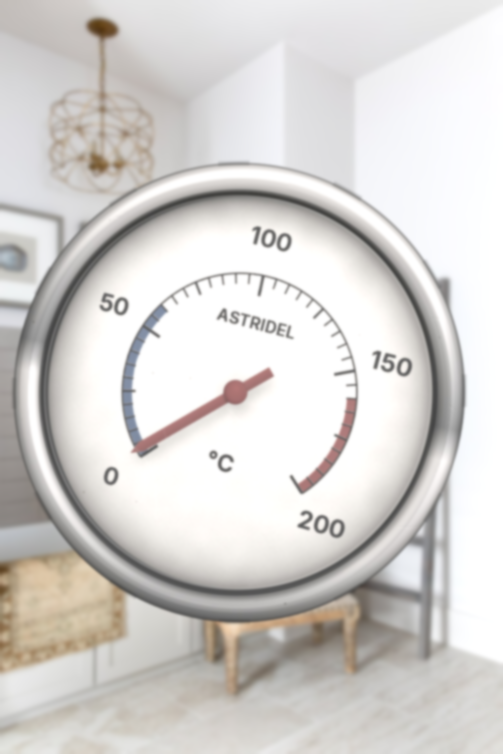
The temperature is {"value": 2.5, "unit": "°C"}
